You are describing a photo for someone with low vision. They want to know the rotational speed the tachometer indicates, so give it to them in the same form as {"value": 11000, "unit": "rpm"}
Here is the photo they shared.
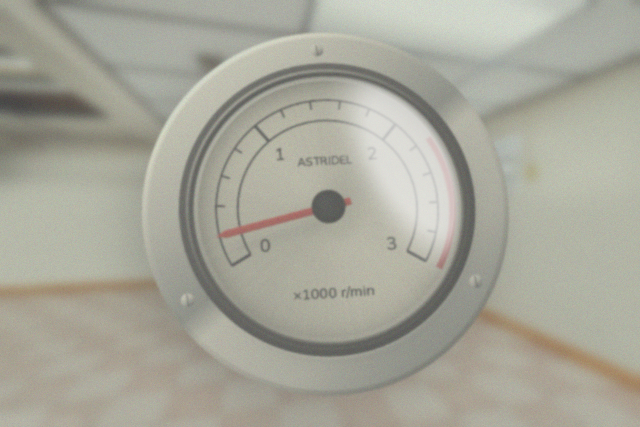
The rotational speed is {"value": 200, "unit": "rpm"}
